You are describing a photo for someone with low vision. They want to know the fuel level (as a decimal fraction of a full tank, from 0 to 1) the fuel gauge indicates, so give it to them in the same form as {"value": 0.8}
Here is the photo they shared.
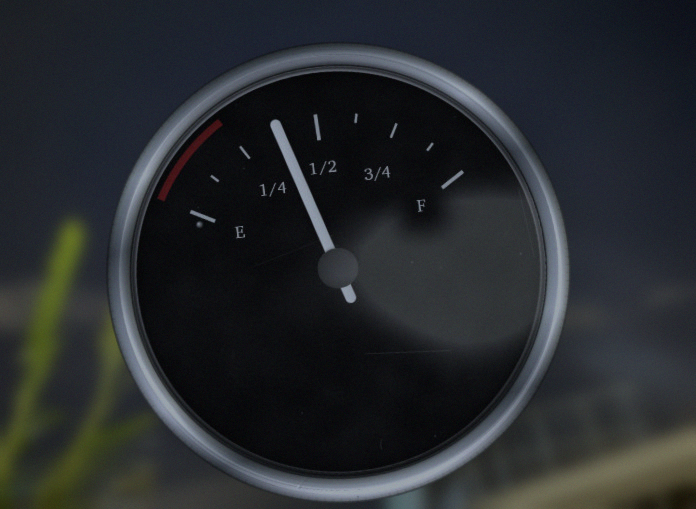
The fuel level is {"value": 0.375}
